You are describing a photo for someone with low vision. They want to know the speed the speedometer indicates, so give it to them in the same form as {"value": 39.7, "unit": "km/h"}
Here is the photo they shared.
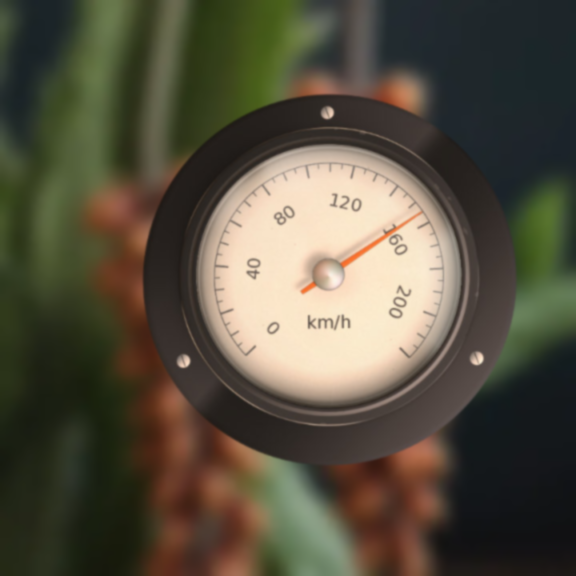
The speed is {"value": 155, "unit": "km/h"}
